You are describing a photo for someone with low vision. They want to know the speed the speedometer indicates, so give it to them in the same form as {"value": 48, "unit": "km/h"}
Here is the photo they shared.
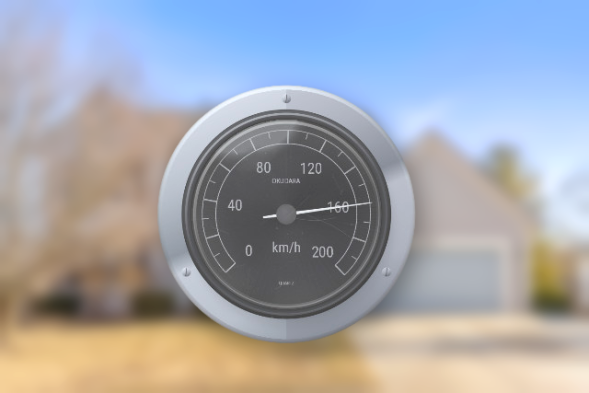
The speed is {"value": 160, "unit": "km/h"}
